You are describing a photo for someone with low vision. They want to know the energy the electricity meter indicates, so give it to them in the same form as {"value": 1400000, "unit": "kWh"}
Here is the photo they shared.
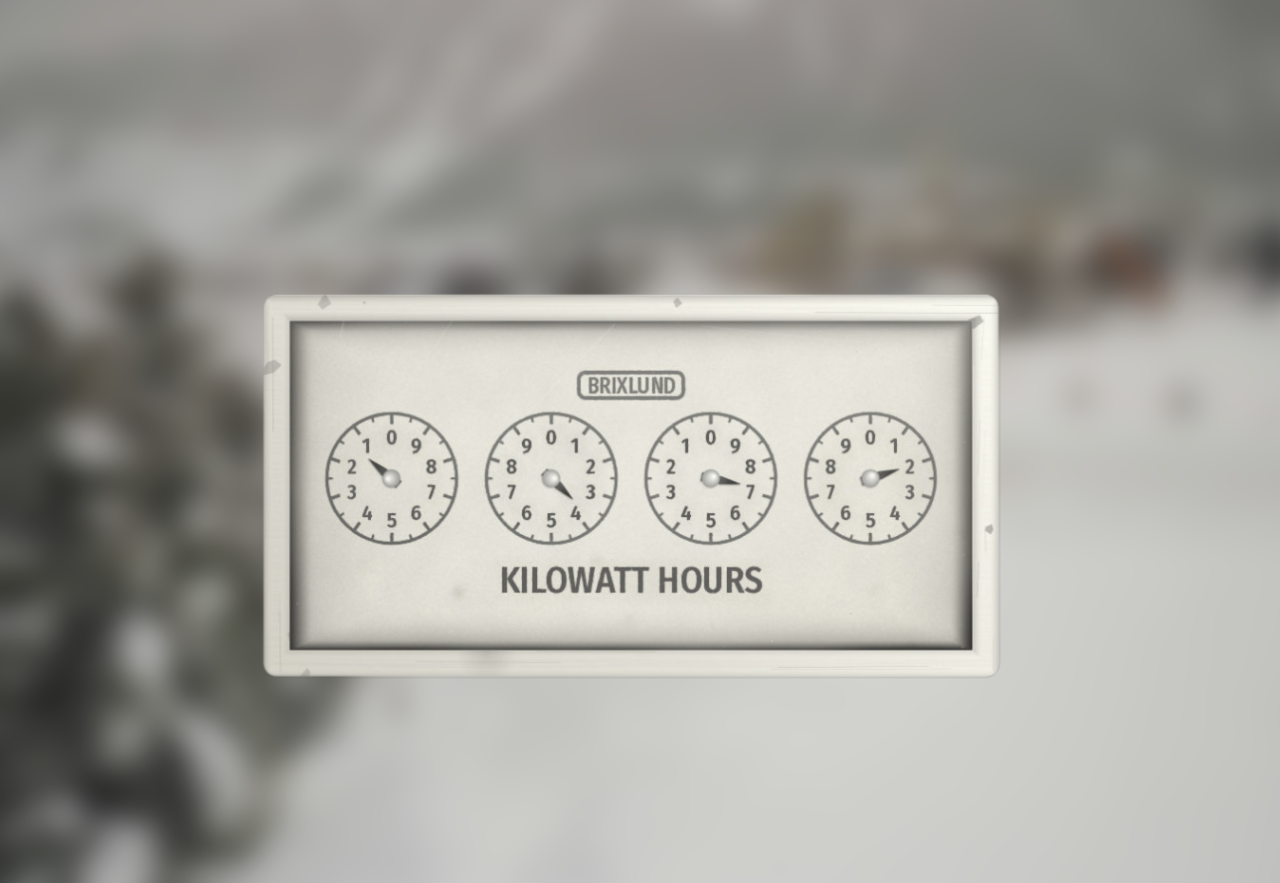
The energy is {"value": 1372, "unit": "kWh"}
